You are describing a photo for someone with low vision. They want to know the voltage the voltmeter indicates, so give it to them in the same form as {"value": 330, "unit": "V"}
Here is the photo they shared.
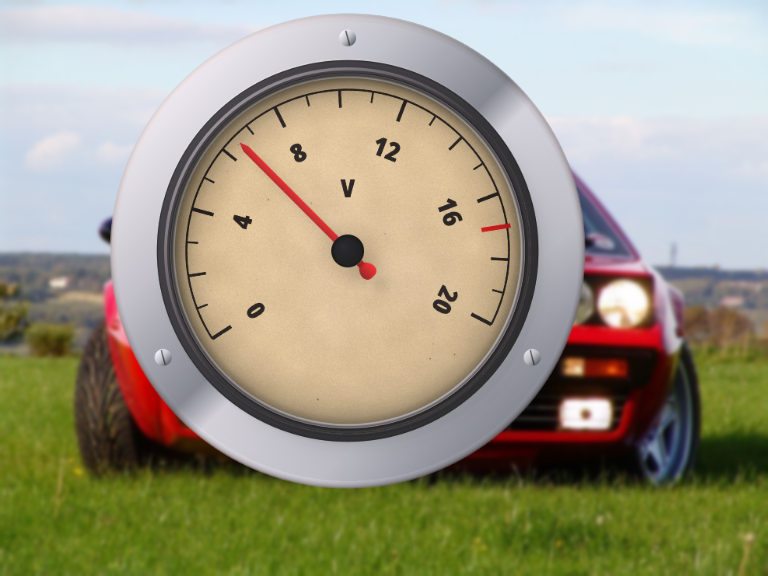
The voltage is {"value": 6.5, "unit": "V"}
